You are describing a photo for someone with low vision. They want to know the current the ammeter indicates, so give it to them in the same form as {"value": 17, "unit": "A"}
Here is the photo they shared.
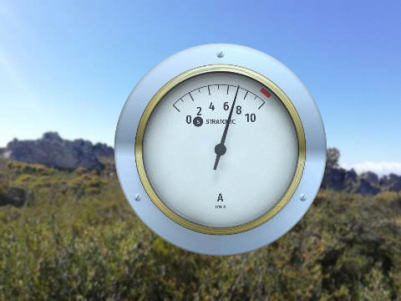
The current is {"value": 7, "unit": "A"}
